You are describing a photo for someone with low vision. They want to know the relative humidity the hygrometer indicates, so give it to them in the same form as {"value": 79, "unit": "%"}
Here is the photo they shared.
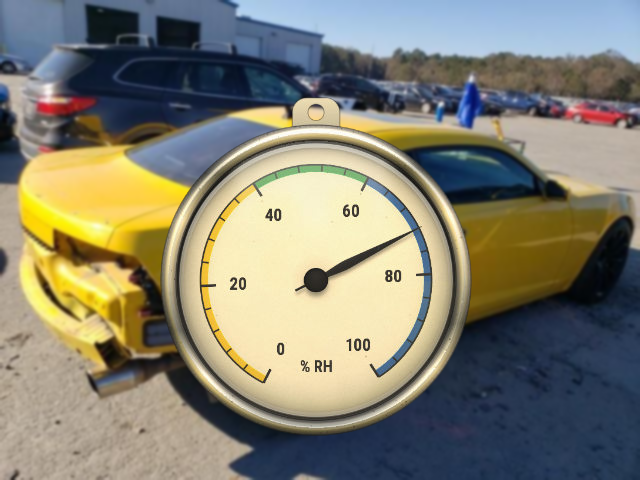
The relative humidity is {"value": 72, "unit": "%"}
